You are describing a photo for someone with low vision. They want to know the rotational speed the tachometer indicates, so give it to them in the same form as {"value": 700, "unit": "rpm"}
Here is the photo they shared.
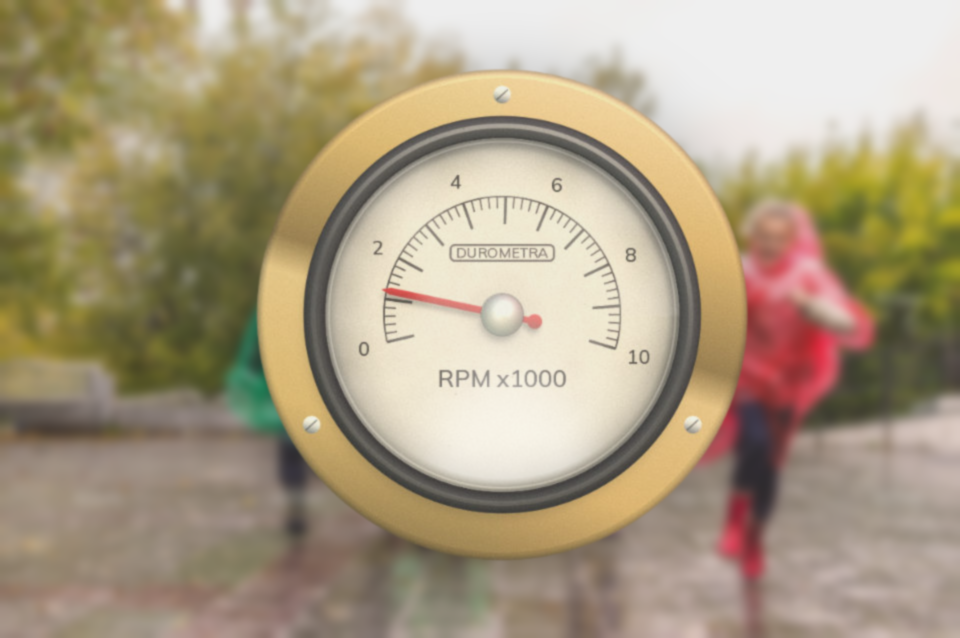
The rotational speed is {"value": 1200, "unit": "rpm"}
